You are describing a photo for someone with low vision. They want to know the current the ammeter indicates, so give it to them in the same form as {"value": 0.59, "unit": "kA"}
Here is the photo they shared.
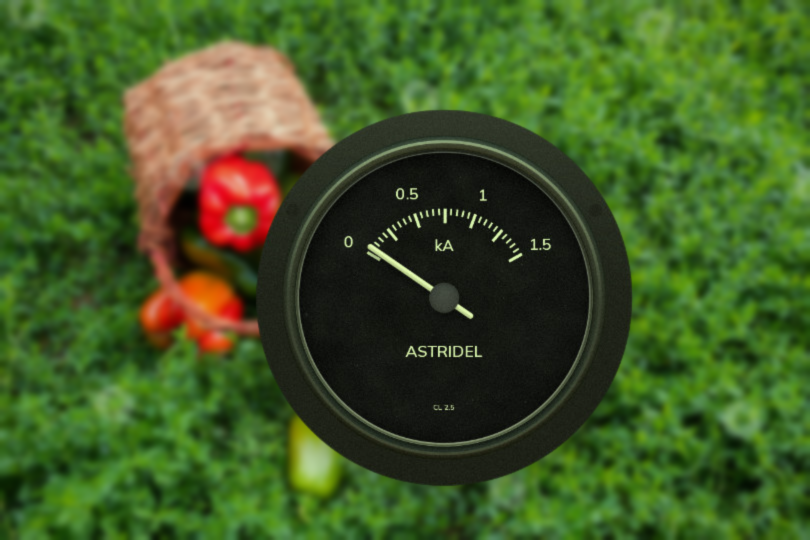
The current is {"value": 0.05, "unit": "kA"}
